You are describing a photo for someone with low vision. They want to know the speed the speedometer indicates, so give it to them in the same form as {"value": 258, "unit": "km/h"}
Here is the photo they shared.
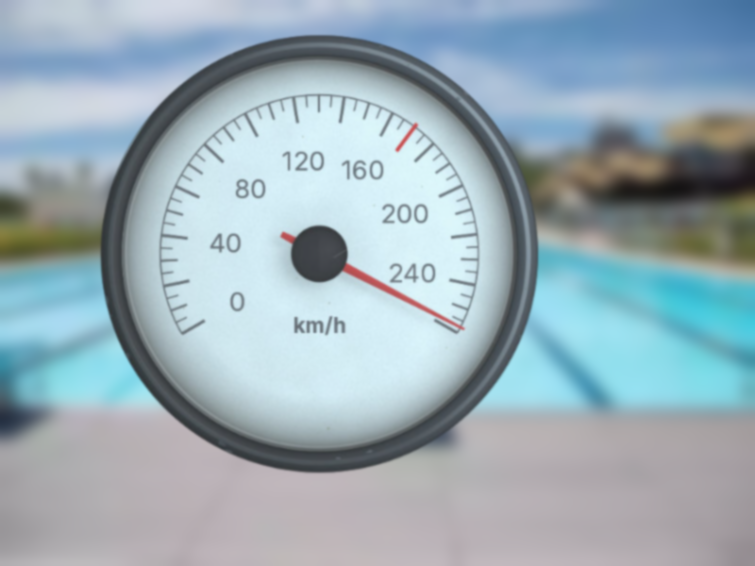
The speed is {"value": 257.5, "unit": "km/h"}
